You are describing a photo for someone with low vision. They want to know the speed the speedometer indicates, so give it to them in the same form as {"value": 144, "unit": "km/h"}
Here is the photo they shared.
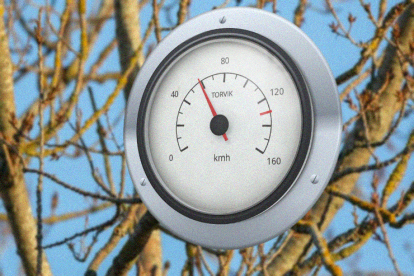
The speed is {"value": 60, "unit": "km/h"}
